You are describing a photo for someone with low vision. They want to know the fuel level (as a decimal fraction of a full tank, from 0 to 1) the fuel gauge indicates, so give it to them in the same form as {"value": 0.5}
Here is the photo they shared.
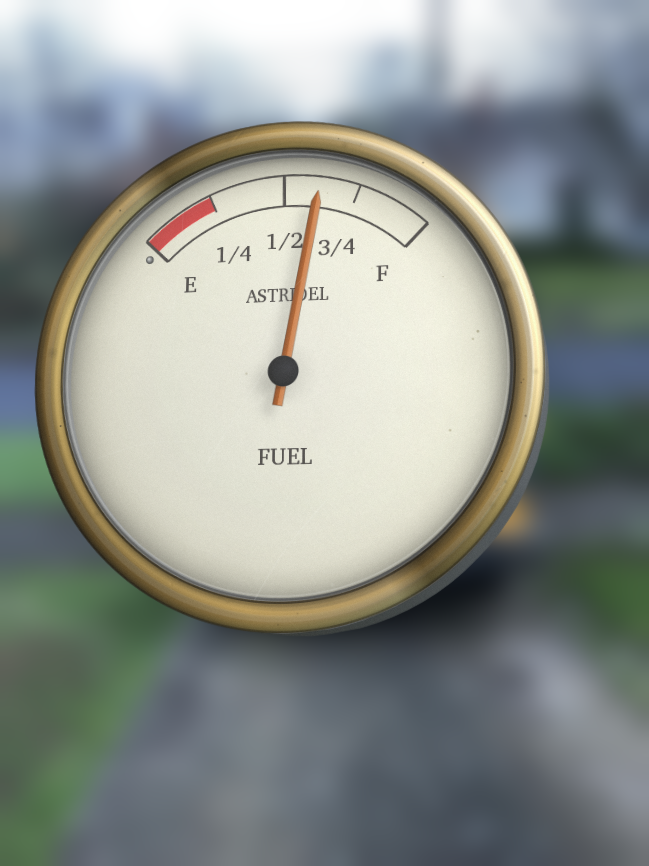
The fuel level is {"value": 0.625}
